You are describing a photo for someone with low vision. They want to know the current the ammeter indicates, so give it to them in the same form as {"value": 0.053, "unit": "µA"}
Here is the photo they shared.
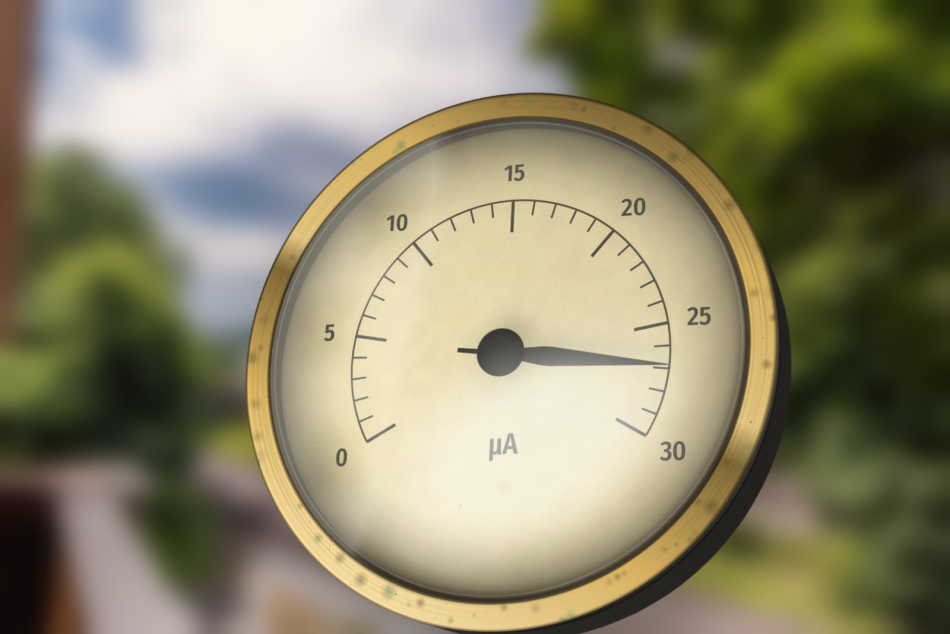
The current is {"value": 27, "unit": "µA"}
